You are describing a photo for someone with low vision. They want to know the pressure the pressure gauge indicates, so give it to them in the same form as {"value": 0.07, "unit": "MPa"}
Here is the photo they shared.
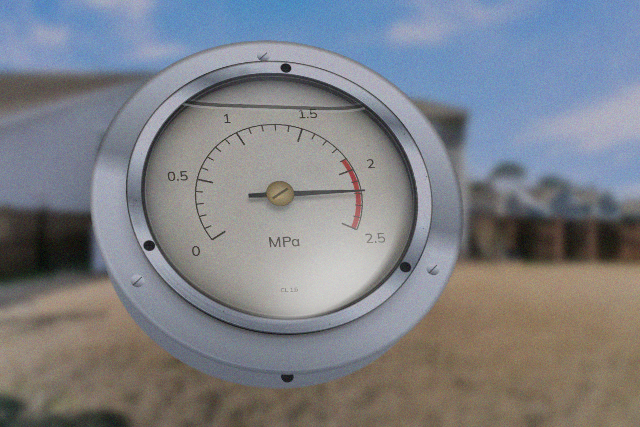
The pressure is {"value": 2.2, "unit": "MPa"}
